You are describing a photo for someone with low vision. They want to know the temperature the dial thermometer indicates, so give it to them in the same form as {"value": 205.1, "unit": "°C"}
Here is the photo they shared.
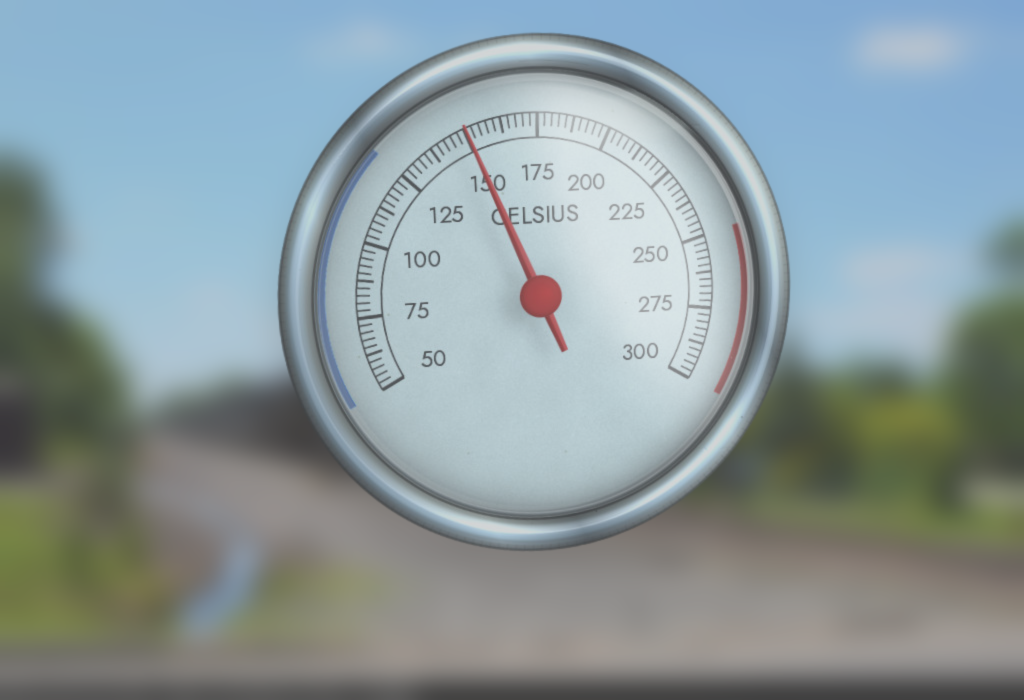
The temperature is {"value": 150, "unit": "°C"}
